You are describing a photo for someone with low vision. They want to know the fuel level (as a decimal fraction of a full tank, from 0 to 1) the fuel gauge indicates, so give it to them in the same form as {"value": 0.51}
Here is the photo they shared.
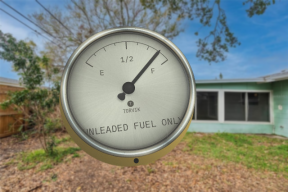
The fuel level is {"value": 0.875}
